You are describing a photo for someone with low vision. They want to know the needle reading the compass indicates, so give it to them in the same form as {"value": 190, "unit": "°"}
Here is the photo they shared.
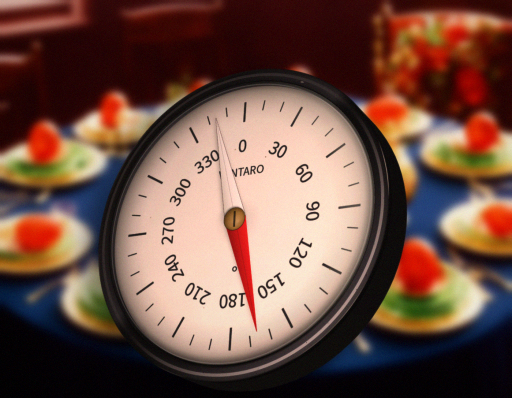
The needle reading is {"value": 165, "unit": "°"}
